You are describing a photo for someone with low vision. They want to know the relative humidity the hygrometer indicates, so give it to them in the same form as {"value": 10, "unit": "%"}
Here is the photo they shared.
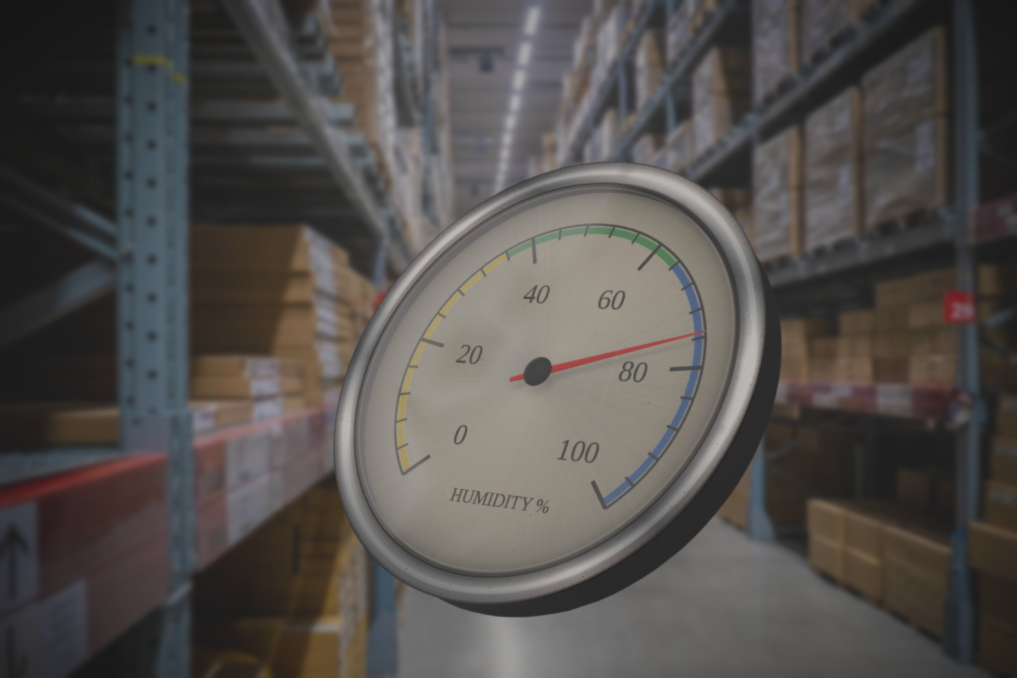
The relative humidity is {"value": 76, "unit": "%"}
